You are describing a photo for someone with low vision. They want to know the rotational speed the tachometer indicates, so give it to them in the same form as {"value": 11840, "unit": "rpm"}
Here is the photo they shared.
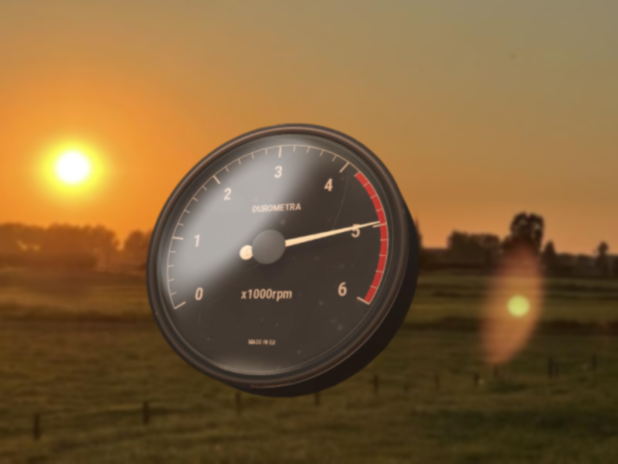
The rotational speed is {"value": 5000, "unit": "rpm"}
